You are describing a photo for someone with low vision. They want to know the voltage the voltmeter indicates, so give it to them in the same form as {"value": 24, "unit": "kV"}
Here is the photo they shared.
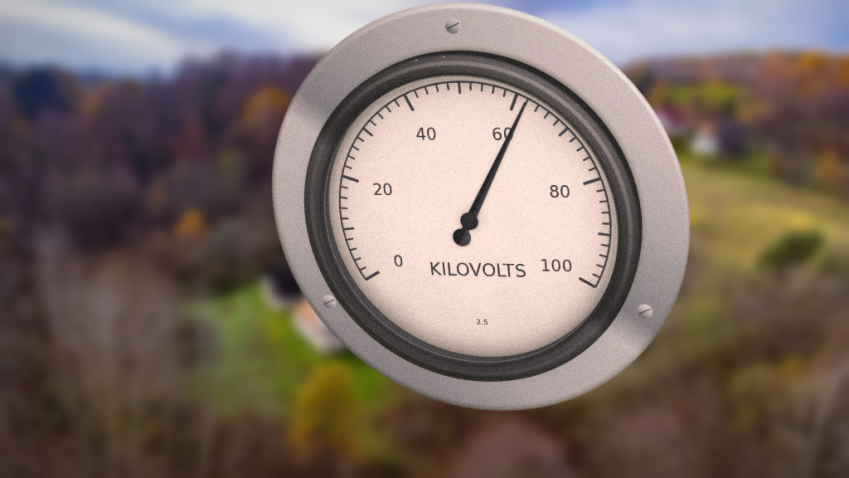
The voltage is {"value": 62, "unit": "kV"}
